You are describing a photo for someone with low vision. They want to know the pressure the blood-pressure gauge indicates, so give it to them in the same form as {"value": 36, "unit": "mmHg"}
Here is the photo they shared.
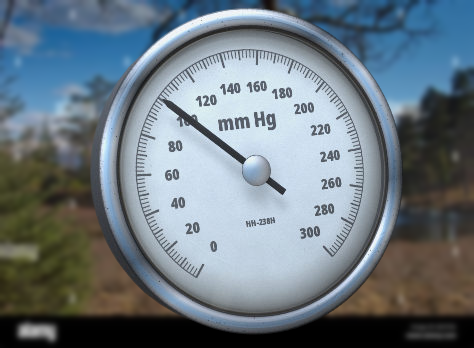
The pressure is {"value": 100, "unit": "mmHg"}
